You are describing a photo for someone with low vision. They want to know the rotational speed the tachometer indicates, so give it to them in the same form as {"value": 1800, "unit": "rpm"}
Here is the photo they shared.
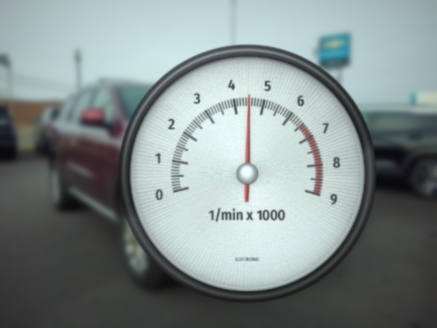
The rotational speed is {"value": 4500, "unit": "rpm"}
